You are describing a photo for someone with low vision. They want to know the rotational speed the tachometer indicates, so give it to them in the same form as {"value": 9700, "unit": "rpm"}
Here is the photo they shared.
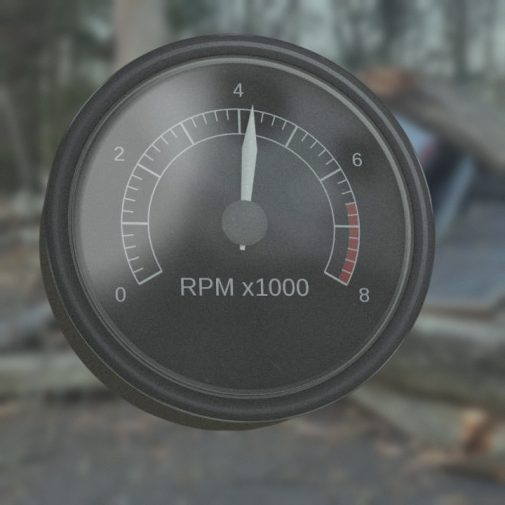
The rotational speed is {"value": 4200, "unit": "rpm"}
